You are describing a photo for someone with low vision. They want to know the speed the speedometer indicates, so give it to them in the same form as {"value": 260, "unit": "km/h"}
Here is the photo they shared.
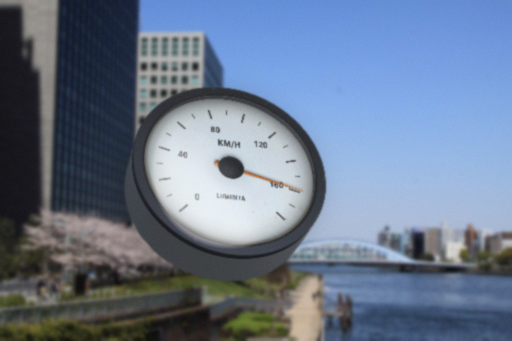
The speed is {"value": 160, "unit": "km/h"}
